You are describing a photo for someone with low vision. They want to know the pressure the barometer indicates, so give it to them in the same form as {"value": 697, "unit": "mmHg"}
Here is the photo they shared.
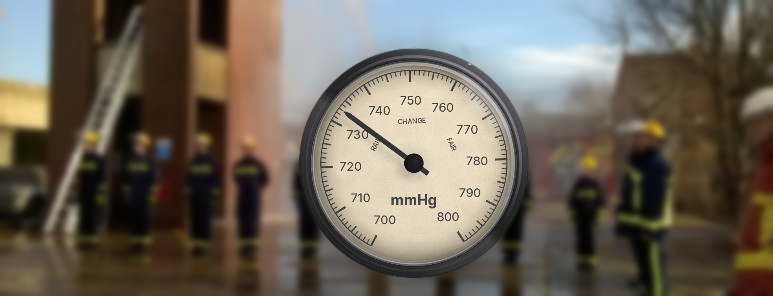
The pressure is {"value": 733, "unit": "mmHg"}
